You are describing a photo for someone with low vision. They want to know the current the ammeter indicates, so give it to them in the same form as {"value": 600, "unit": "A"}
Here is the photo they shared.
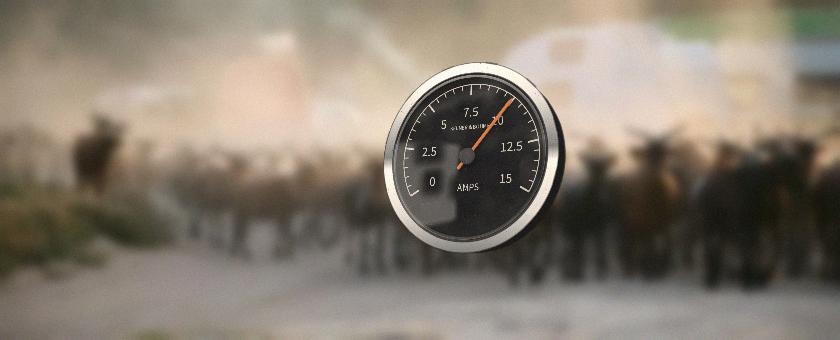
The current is {"value": 10, "unit": "A"}
